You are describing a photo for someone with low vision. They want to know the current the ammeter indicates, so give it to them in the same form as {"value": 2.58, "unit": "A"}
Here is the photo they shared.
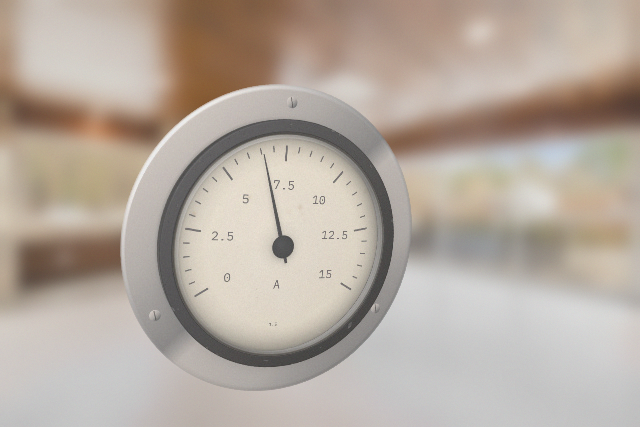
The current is {"value": 6.5, "unit": "A"}
